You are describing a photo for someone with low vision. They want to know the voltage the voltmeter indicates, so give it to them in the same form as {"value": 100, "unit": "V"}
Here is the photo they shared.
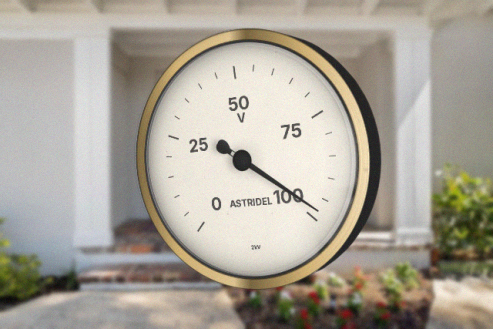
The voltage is {"value": 97.5, "unit": "V"}
